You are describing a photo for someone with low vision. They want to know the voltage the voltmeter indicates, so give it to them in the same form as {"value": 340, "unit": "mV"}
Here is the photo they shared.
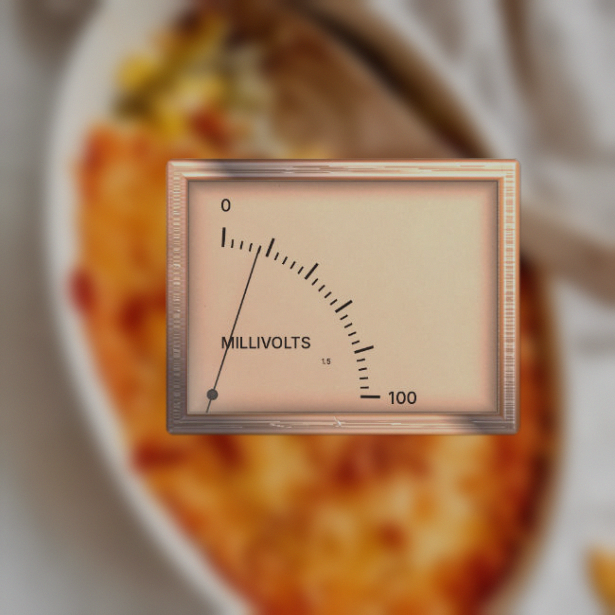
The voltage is {"value": 16, "unit": "mV"}
